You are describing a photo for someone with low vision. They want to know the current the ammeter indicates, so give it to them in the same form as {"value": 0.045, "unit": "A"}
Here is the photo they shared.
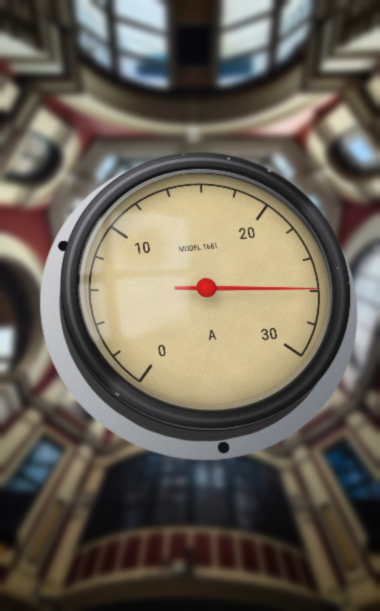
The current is {"value": 26, "unit": "A"}
